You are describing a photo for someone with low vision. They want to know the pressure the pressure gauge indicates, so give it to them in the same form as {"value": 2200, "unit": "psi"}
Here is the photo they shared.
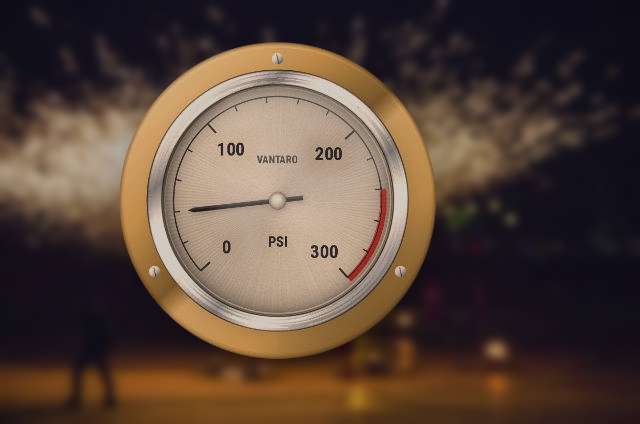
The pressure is {"value": 40, "unit": "psi"}
